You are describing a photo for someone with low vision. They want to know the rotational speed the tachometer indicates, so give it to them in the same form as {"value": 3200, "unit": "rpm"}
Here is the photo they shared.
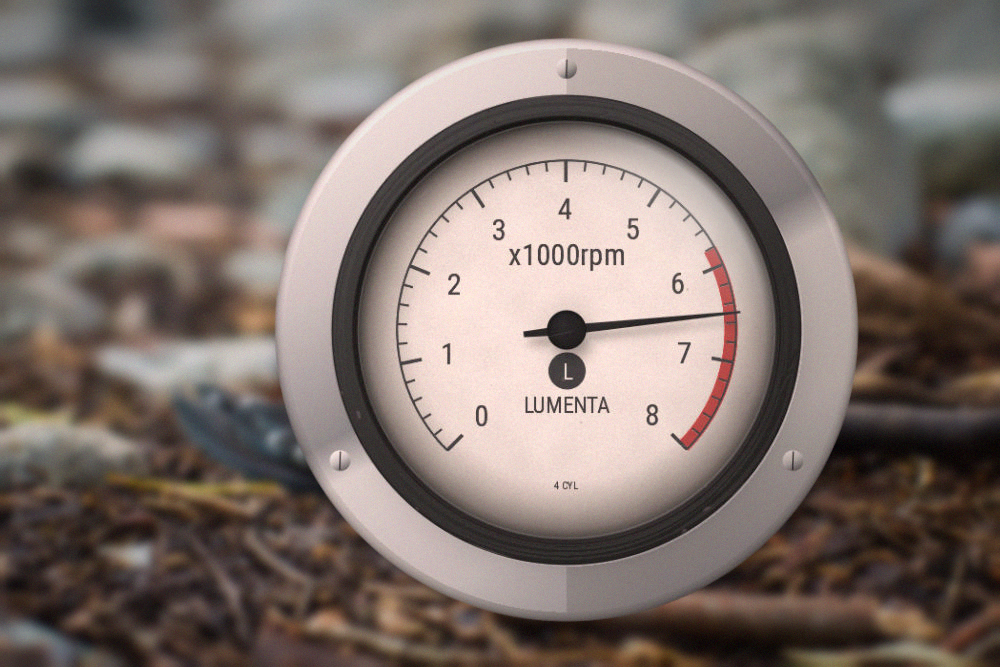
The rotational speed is {"value": 6500, "unit": "rpm"}
